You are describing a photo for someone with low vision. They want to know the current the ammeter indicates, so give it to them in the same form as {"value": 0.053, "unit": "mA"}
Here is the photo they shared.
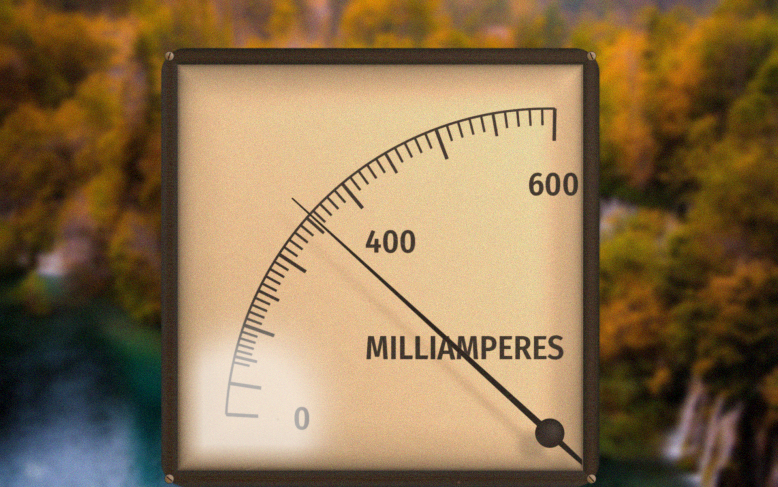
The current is {"value": 355, "unit": "mA"}
